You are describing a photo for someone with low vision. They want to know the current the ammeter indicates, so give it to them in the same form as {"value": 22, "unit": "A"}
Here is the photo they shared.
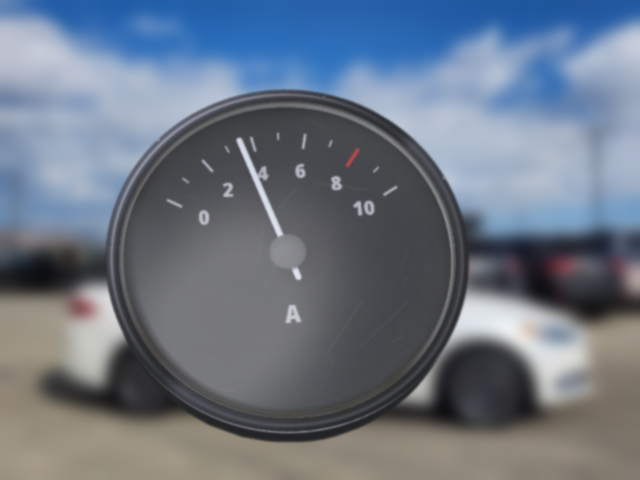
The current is {"value": 3.5, "unit": "A"}
